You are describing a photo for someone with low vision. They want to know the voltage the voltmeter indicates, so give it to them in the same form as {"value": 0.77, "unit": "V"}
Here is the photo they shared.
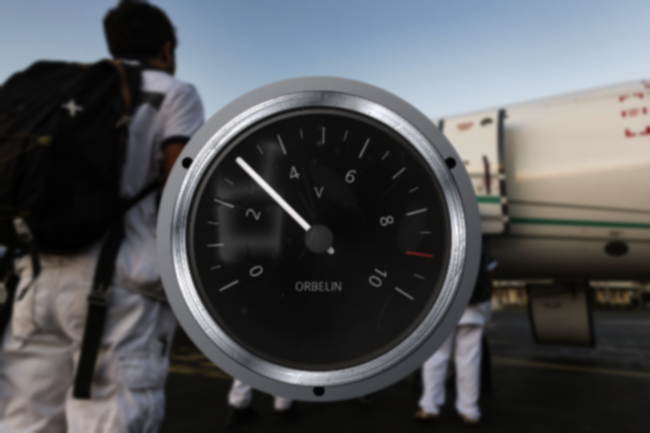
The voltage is {"value": 3, "unit": "V"}
